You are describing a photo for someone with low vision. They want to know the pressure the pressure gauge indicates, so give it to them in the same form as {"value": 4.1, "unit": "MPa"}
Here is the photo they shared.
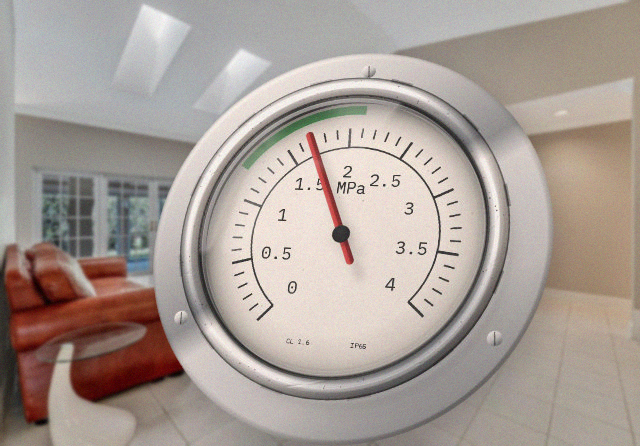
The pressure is {"value": 1.7, "unit": "MPa"}
